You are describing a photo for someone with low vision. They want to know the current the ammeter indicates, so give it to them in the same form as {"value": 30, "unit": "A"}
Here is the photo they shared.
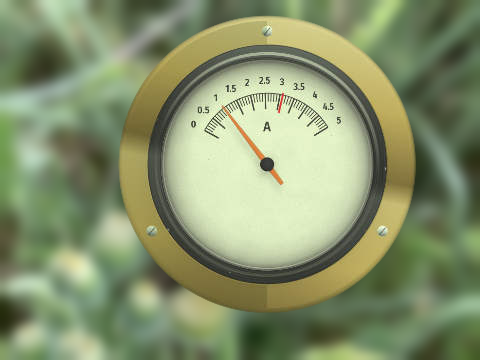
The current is {"value": 1, "unit": "A"}
